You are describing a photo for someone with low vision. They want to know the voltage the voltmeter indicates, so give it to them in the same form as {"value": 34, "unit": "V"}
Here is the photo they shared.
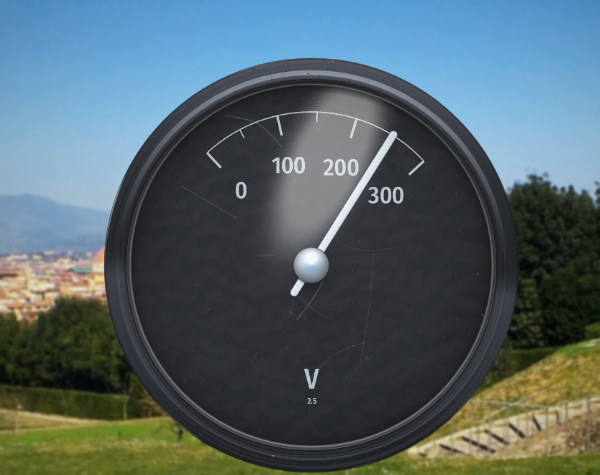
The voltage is {"value": 250, "unit": "V"}
